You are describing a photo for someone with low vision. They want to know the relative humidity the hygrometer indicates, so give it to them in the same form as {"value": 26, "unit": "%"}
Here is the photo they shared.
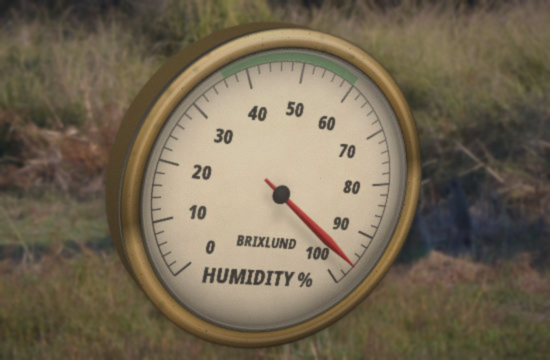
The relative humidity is {"value": 96, "unit": "%"}
